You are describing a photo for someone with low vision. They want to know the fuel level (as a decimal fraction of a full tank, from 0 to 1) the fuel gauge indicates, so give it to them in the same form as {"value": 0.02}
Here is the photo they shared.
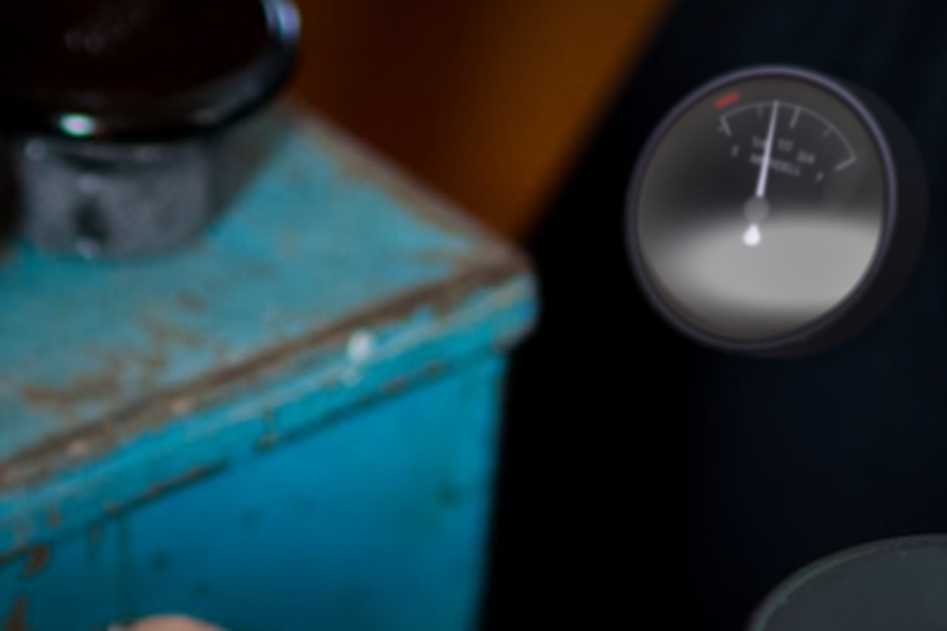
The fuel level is {"value": 0.375}
